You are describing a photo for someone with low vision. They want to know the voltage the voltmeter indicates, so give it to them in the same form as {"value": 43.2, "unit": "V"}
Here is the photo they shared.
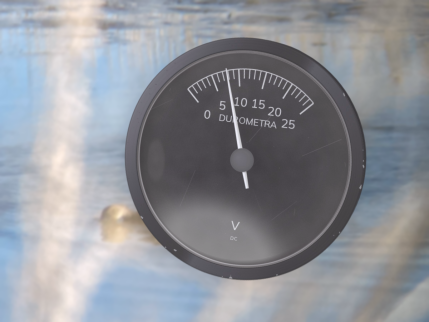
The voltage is {"value": 8, "unit": "V"}
